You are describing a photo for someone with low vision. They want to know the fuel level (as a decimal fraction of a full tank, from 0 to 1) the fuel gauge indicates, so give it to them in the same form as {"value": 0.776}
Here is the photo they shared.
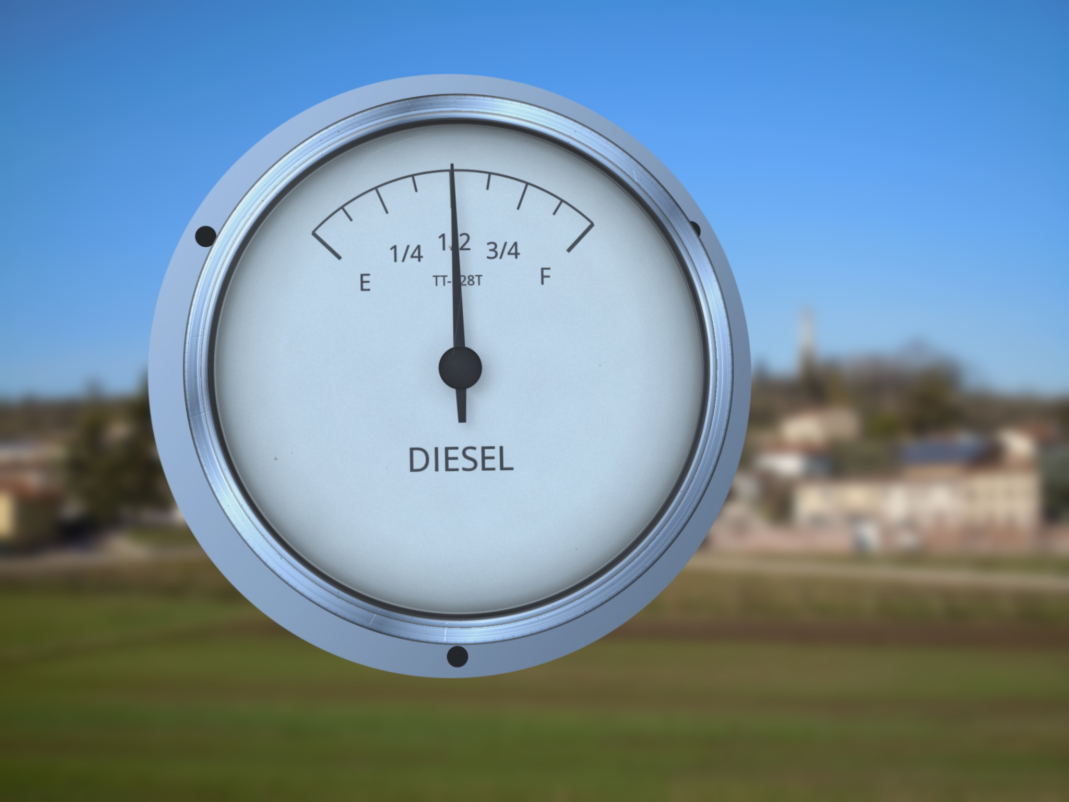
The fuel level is {"value": 0.5}
